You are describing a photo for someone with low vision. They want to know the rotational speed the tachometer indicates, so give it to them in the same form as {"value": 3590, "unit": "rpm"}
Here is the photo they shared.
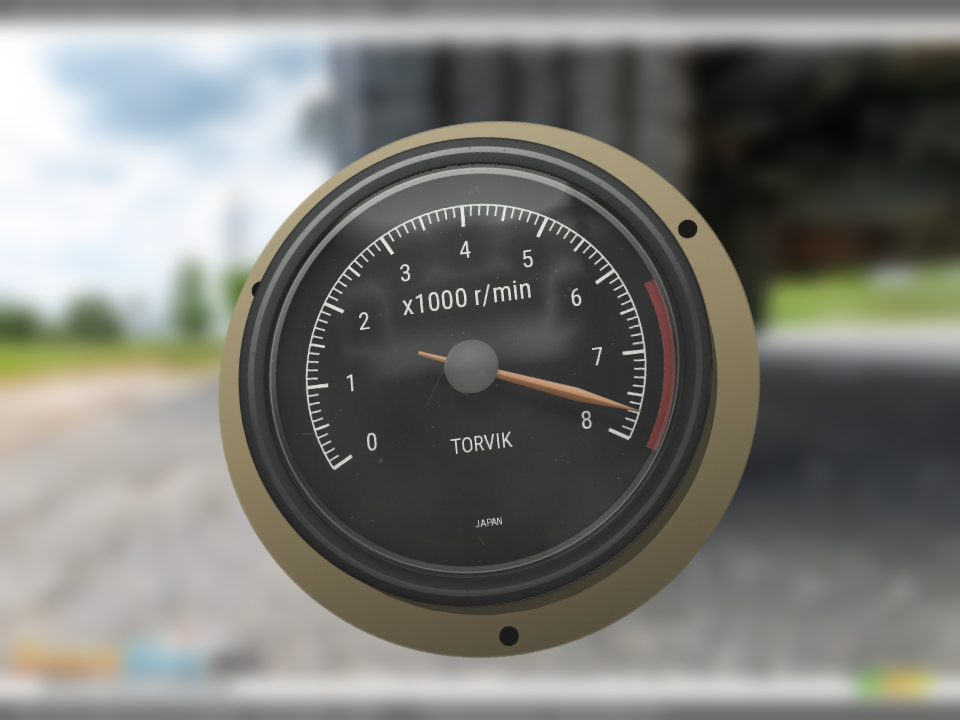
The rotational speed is {"value": 7700, "unit": "rpm"}
